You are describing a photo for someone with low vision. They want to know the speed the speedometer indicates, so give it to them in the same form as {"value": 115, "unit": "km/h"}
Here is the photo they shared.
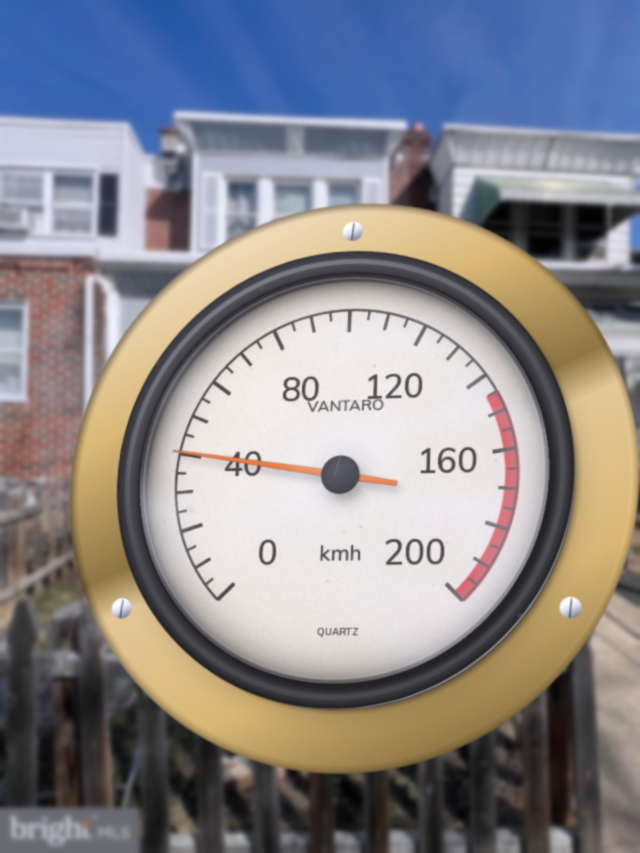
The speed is {"value": 40, "unit": "km/h"}
